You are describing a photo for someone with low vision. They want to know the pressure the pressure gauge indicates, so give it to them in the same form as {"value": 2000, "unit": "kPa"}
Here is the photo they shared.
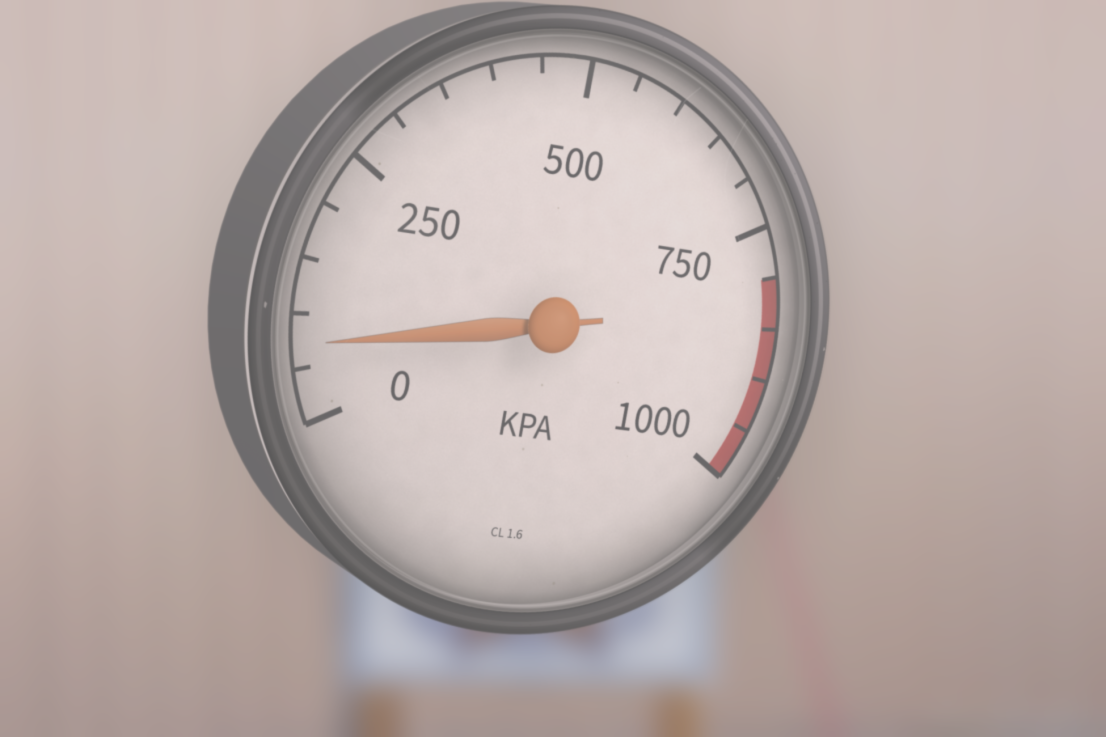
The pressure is {"value": 75, "unit": "kPa"}
